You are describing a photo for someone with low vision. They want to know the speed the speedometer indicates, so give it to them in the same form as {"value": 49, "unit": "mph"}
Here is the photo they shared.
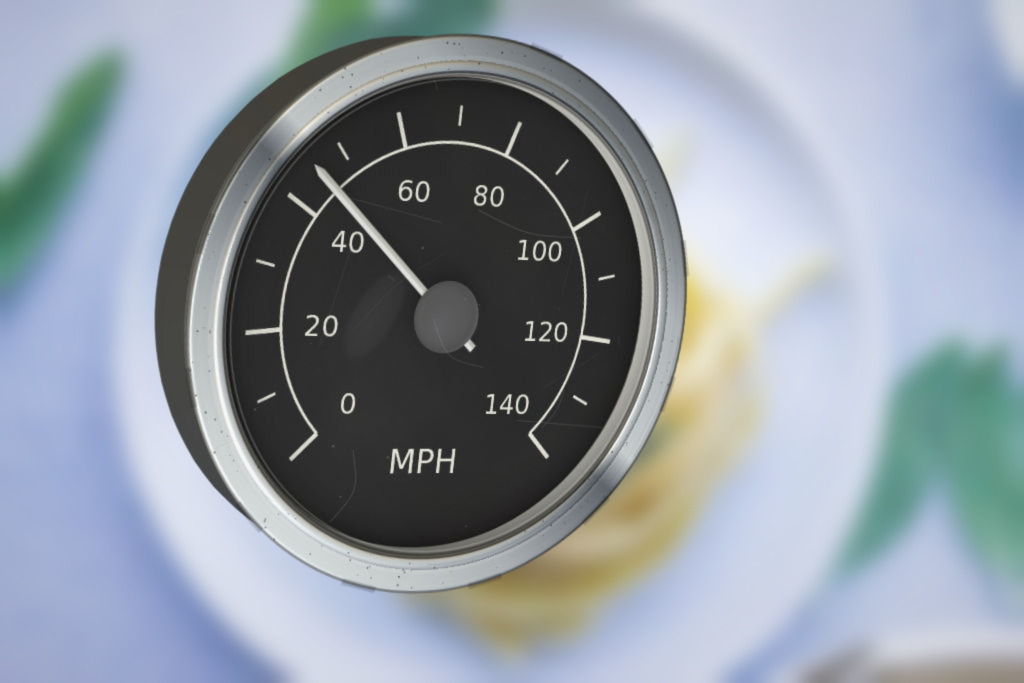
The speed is {"value": 45, "unit": "mph"}
